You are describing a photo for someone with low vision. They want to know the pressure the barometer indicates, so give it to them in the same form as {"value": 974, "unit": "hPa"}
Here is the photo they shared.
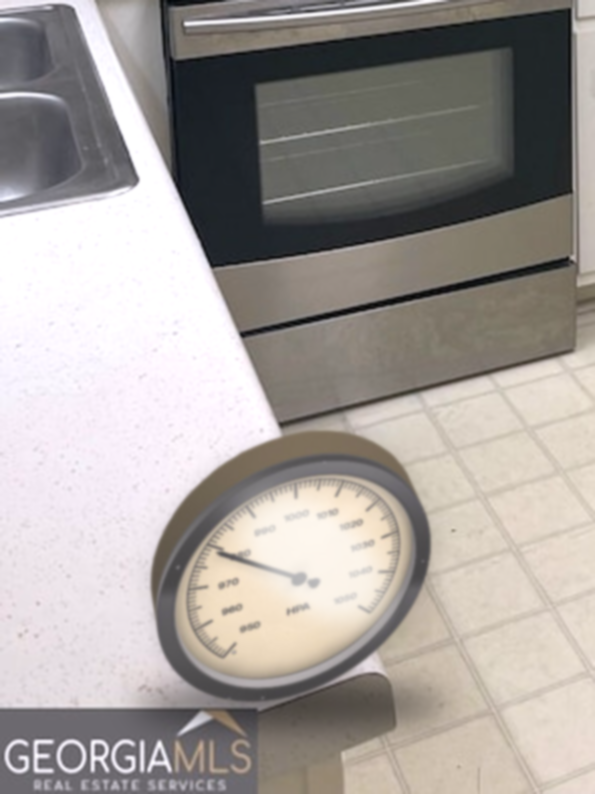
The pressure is {"value": 980, "unit": "hPa"}
